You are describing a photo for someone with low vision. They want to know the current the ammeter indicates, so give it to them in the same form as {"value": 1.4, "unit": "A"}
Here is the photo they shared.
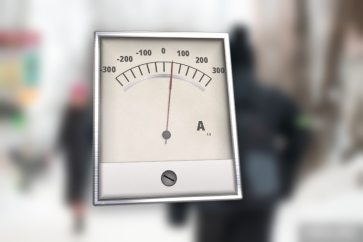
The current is {"value": 50, "unit": "A"}
